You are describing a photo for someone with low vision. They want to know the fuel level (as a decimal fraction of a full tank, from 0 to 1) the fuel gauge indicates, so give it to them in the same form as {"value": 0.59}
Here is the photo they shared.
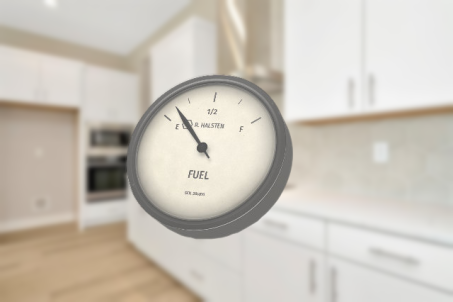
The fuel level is {"value": 0.125}
